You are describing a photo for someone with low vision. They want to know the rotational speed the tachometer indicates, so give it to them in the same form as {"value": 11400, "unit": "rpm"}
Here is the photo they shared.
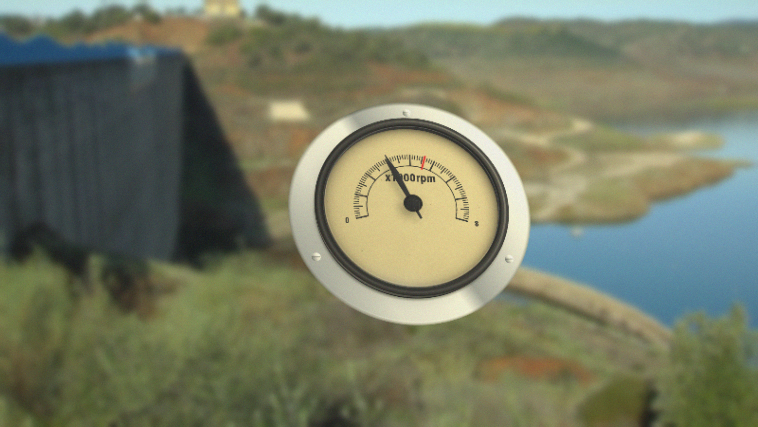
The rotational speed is {"value": 3000, "unit": "rpm"}
